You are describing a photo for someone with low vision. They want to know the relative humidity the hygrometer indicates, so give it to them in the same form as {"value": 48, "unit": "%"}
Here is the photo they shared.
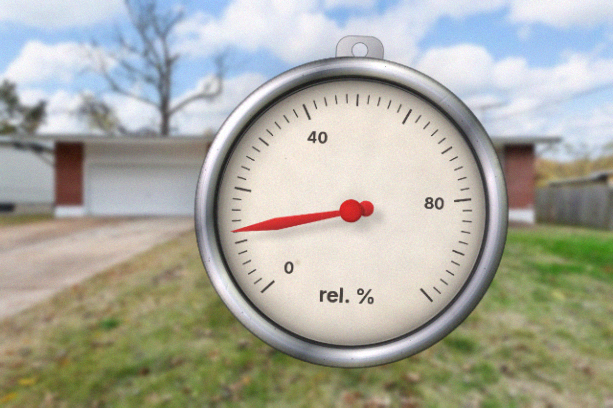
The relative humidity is {"value": 12, "unit": "%"}
